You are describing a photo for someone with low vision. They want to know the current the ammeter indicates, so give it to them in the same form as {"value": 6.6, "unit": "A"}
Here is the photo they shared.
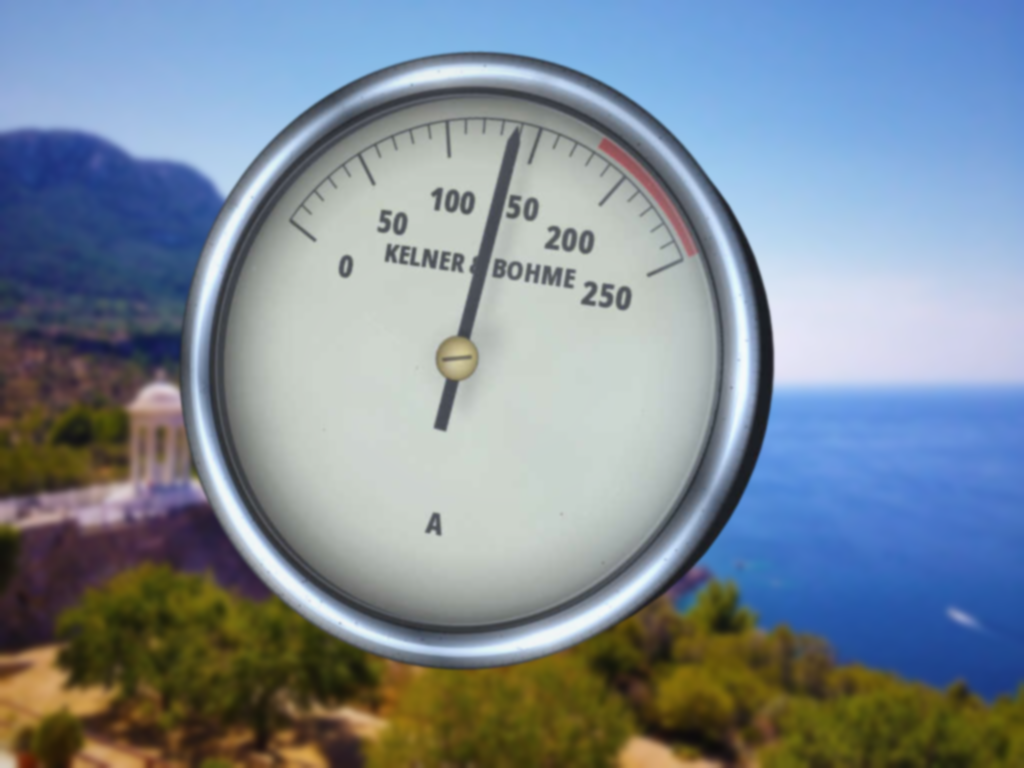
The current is {"value": 140, "unit": "A"}
